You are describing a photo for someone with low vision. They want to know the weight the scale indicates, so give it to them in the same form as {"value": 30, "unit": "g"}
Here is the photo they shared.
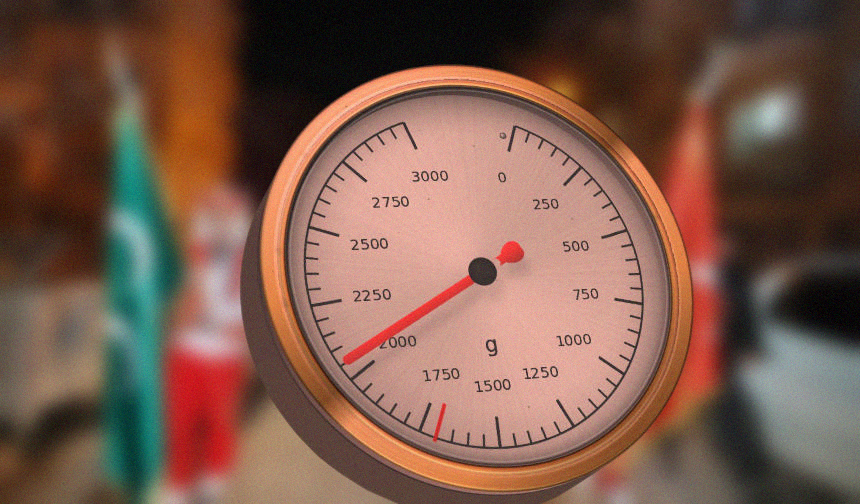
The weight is {"value": 2050, "unit": "g"}
